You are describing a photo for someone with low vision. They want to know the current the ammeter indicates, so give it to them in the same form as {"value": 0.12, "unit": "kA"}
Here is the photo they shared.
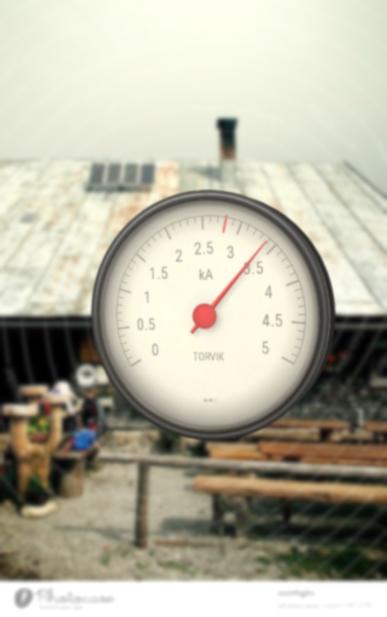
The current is {"value": 3.4, "unit": "kA"}
